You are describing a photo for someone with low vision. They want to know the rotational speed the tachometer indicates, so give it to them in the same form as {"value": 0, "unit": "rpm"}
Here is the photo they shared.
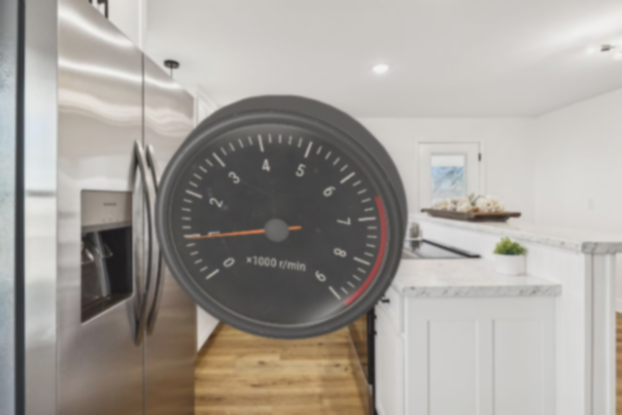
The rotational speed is {"value": 1000, "unit": "rpm"}
